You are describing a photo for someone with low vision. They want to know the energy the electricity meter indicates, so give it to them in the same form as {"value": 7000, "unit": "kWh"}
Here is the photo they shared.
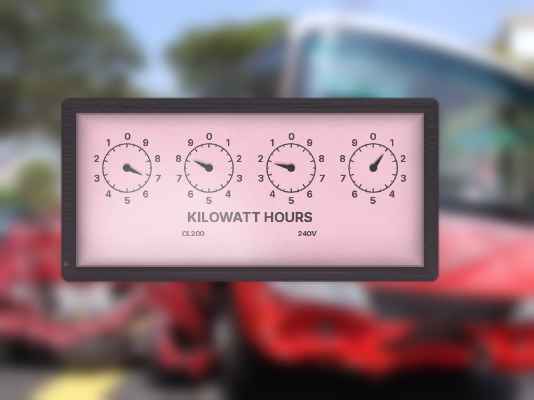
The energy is {"value": 6821, "unit": "kWh"}
